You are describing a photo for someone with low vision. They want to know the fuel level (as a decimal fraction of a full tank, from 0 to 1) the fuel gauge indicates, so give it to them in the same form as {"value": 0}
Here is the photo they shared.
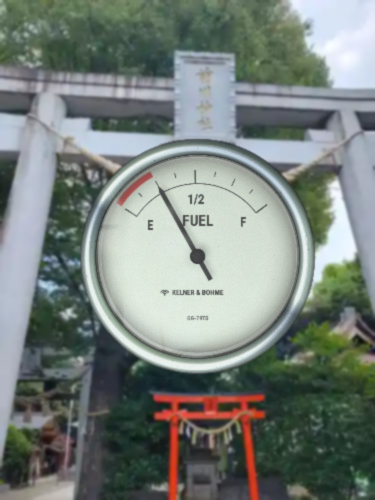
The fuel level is {"value": 0.25}
